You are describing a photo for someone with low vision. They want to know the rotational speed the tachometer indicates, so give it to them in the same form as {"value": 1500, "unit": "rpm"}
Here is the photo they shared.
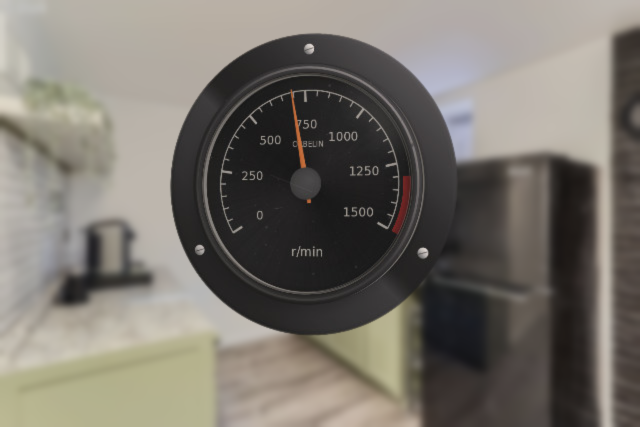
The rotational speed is {"value": 700, "unit": "rpm"}
